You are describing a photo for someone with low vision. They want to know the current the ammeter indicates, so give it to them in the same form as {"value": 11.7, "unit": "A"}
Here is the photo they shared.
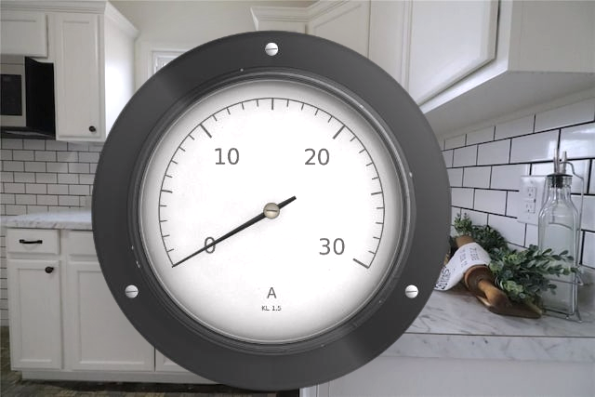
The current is {"value": 0, "unit": "A"}
